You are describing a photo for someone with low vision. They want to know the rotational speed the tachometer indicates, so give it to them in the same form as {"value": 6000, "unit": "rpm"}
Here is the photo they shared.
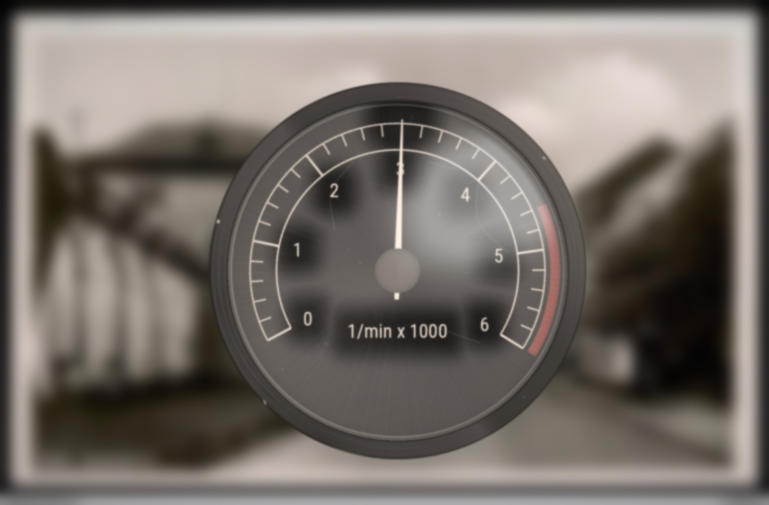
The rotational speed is {"value": 3000, "unit": "rpm"}
